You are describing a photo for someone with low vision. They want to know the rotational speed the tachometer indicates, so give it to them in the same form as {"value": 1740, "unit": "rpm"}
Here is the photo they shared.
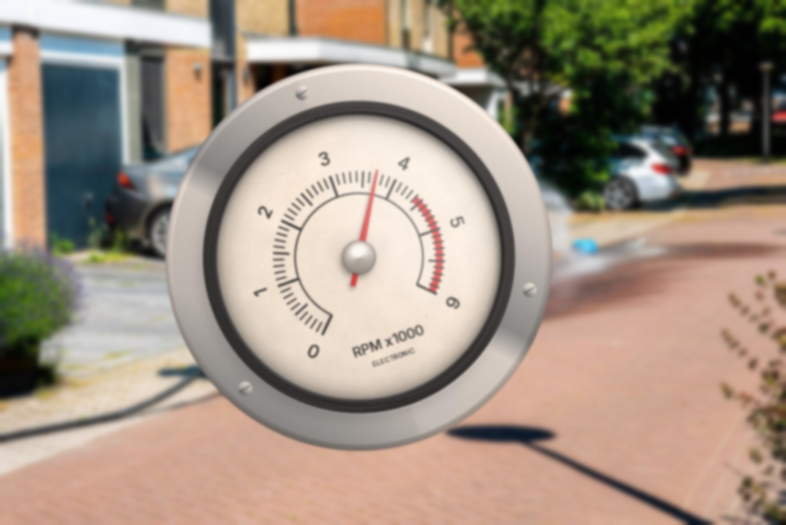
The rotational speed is {"value": 3700, "unit": "rpm"}
